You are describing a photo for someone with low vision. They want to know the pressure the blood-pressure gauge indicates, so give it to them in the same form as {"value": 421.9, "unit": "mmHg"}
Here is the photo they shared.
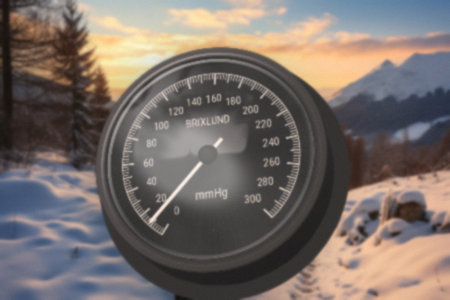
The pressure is {"value": 10, "unit": "mmHg"}
